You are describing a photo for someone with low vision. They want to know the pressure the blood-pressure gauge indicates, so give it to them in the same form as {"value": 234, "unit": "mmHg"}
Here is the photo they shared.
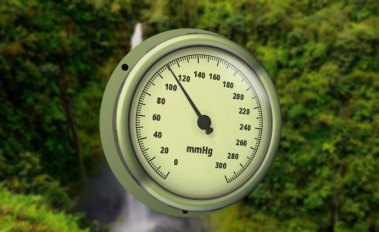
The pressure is {"value": 110, "unit": "mmHg"}
